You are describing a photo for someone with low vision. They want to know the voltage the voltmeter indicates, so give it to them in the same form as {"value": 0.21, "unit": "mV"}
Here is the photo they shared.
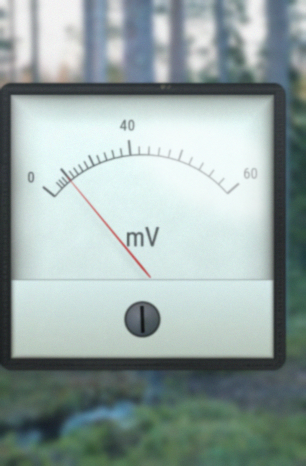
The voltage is {"value": 20, "unit": "mV"}
